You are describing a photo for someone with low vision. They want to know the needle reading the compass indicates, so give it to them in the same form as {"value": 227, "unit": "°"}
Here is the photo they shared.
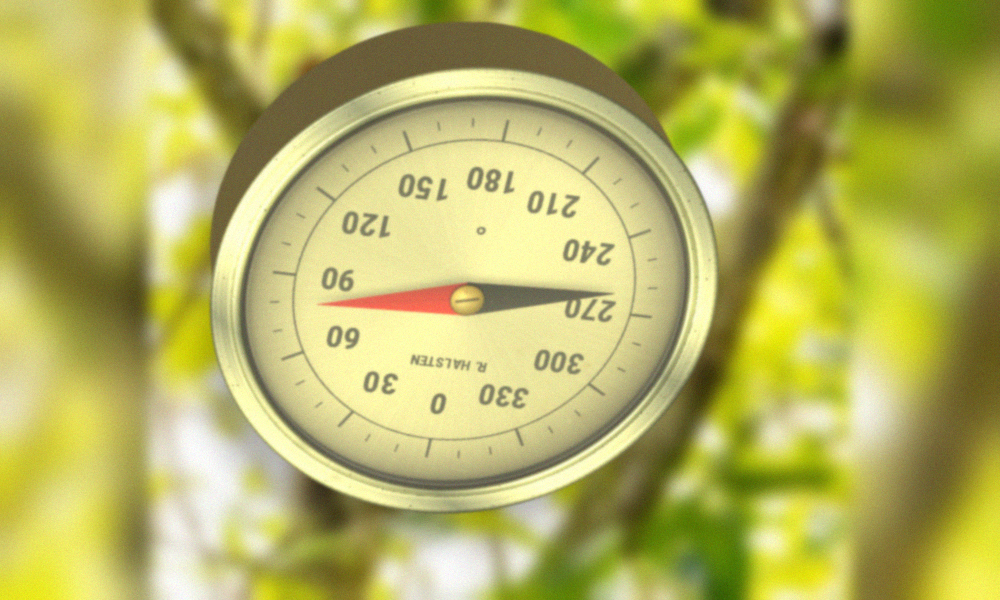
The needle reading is {"value": 80, "unit": "°"}
